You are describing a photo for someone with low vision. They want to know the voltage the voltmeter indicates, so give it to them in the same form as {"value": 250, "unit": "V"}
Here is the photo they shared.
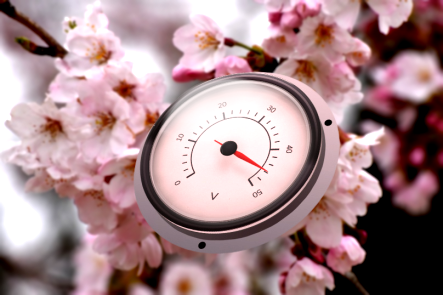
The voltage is {"value": 46, "unit": "V"}
